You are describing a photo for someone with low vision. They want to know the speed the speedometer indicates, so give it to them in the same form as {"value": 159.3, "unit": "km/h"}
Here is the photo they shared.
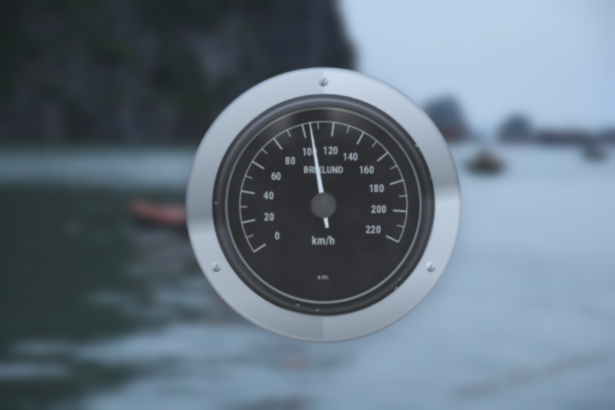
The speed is {"value": 105, "unit": "km/h"}
